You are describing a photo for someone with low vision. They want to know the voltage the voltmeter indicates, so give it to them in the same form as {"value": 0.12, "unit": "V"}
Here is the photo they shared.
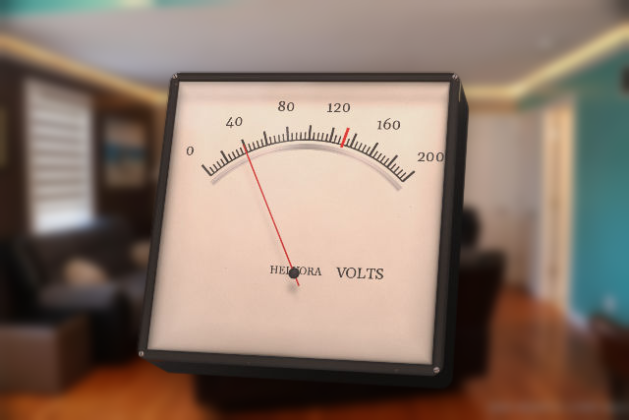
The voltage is {"value": 40, "unit": "V"}
